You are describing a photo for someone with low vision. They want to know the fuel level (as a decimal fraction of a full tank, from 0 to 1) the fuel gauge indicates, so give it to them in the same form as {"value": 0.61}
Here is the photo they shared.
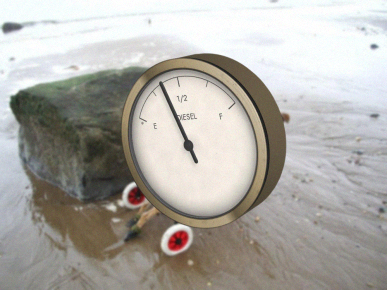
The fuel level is {"value": 0.375}
